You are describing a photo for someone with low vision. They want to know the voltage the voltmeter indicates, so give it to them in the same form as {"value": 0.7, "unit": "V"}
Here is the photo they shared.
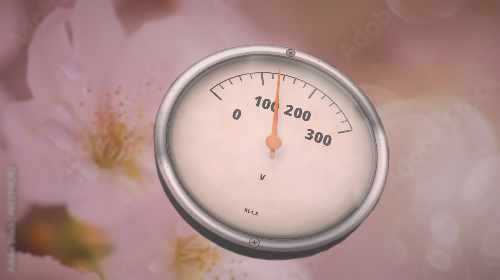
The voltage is {"value": 130, "unit": "V"}
